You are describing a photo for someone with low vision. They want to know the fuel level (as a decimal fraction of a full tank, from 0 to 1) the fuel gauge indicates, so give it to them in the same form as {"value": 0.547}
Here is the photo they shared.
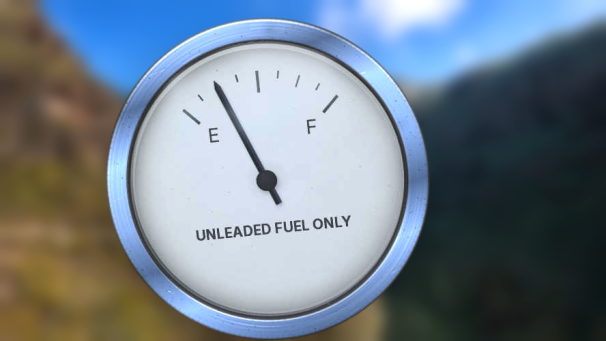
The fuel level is {"value": 0.25}
